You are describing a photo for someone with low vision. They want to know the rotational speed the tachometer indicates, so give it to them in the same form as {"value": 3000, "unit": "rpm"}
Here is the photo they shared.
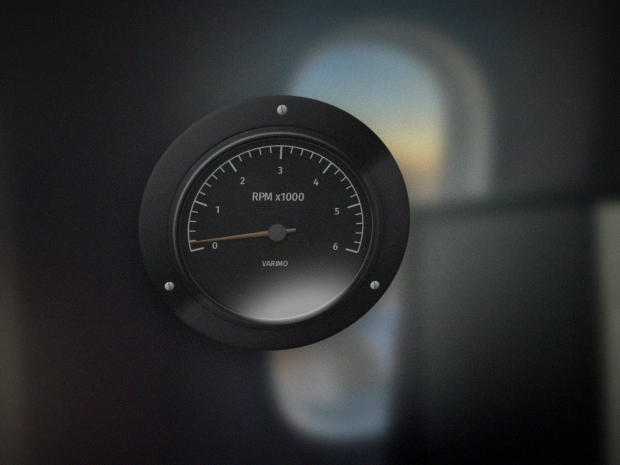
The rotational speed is {"value": 200, "unit": "rpm"}
